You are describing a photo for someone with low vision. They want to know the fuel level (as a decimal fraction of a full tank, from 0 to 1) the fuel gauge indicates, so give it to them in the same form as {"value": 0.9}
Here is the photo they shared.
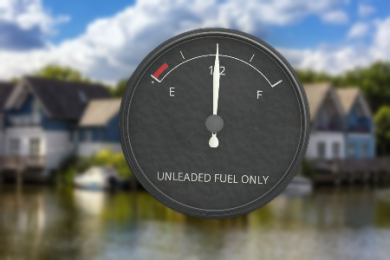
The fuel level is {"value": 0.5}
